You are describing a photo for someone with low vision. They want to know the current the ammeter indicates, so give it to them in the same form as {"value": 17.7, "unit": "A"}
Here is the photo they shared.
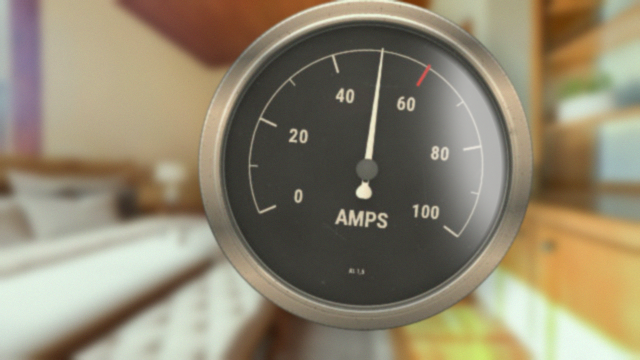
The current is {"value": 50, "unit": "A"}
